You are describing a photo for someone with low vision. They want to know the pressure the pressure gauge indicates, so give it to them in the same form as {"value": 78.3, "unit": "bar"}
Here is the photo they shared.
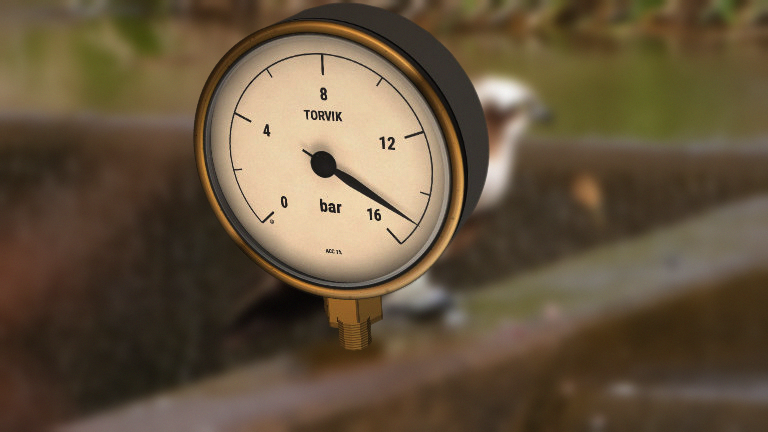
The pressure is {"value": 15, "unit": "bar"}
